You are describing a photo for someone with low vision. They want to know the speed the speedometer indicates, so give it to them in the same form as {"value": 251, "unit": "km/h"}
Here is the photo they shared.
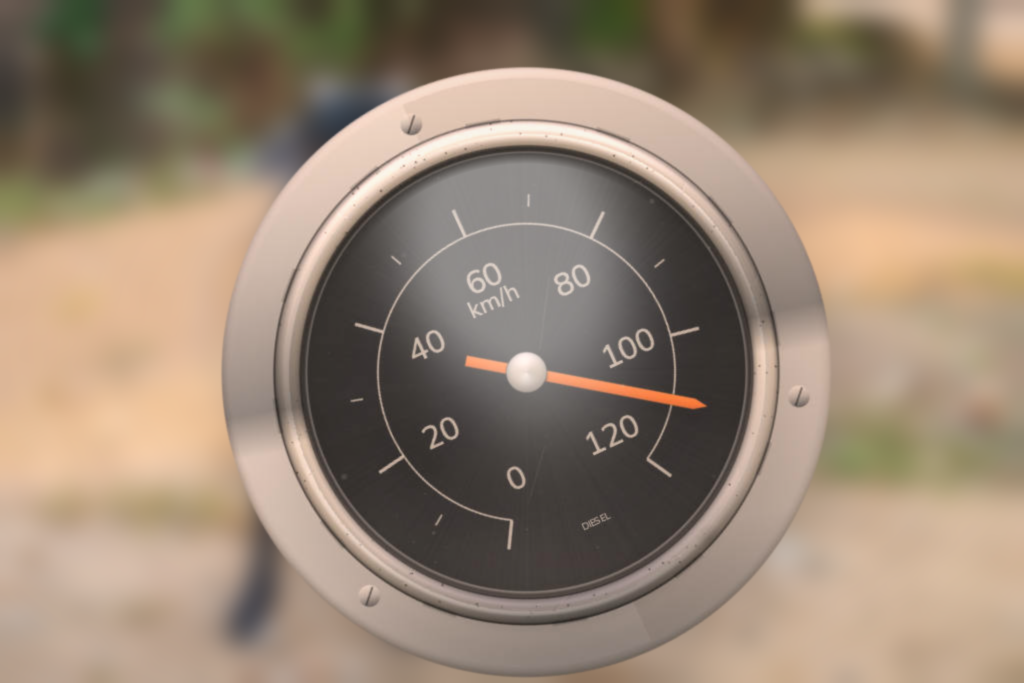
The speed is {"value": 110, "unit": "km/h"}
